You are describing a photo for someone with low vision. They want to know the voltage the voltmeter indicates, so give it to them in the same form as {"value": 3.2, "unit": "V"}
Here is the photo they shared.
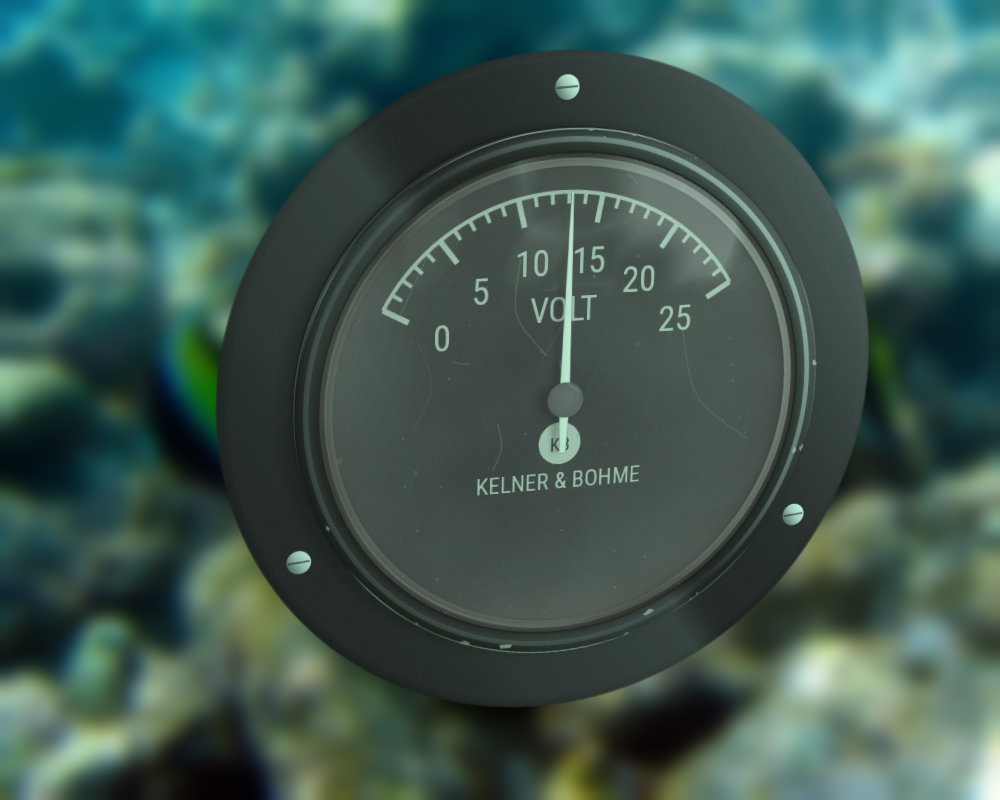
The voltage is {"value": 13, "unit": "V"}
